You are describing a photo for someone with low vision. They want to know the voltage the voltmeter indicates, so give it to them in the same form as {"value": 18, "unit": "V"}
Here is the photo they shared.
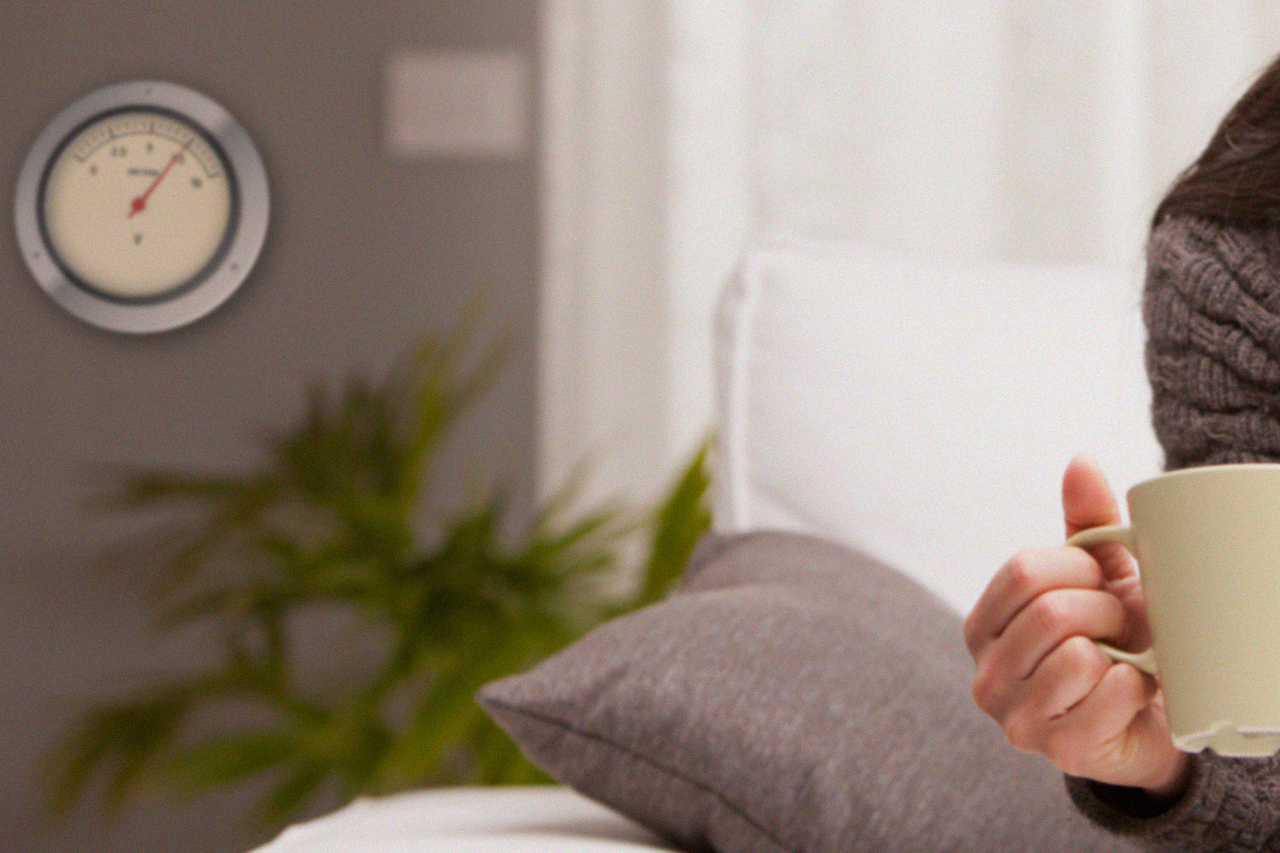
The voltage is {"value": 7.5, "unit": "V"}
